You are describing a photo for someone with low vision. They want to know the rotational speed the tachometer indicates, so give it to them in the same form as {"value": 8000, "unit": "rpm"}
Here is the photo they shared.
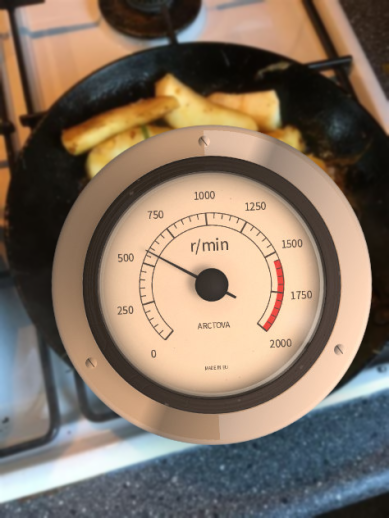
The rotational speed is {"value": 575, "unit": "rpm"}
